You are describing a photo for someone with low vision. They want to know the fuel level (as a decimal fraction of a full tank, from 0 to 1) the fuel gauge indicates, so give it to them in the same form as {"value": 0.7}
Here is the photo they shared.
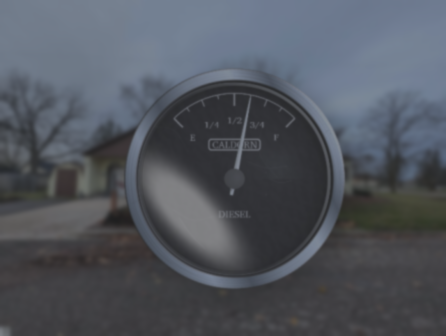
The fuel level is {"value": 0.625}
